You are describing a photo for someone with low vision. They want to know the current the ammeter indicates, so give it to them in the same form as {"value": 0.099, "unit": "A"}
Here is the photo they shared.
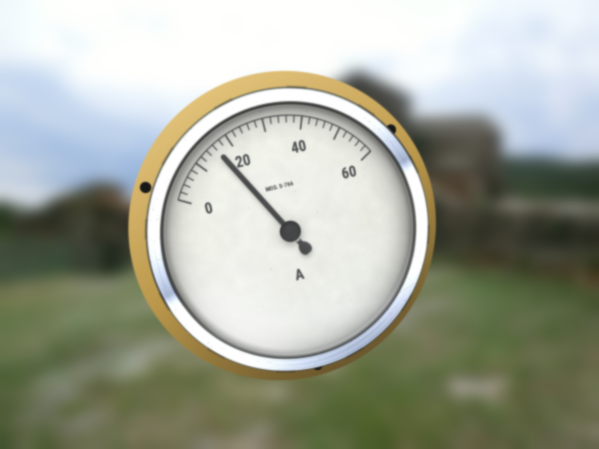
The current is {"value": 16, "unit": "A"}
